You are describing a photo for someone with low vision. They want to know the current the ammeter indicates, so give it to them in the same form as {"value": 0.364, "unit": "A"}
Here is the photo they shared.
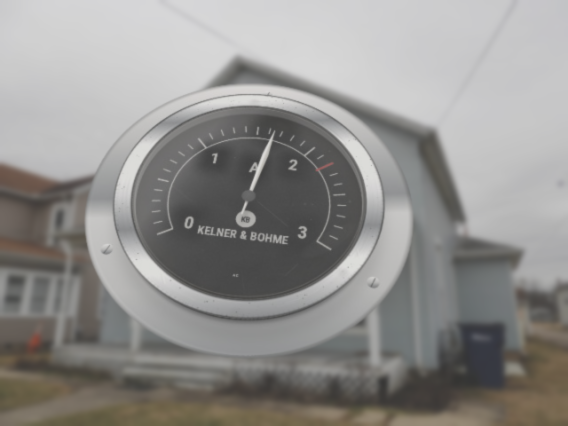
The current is {"value": 1.65, "unit": "A"}
